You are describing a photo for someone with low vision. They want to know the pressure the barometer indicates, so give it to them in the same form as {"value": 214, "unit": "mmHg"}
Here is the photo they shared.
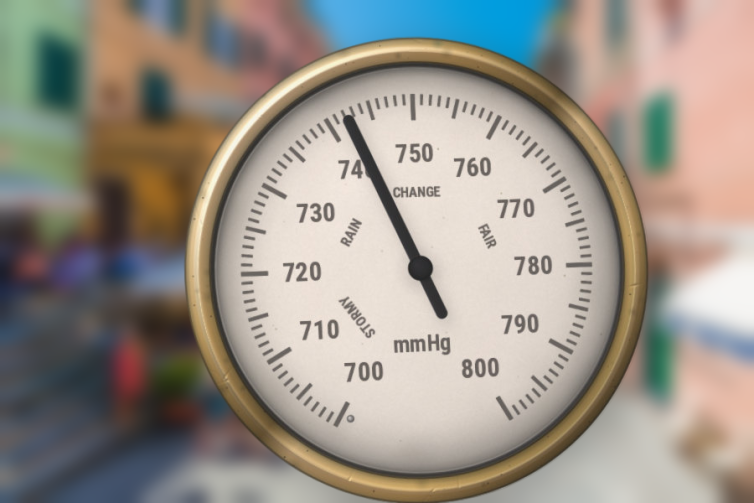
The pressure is {"value": 742, "unit": "mmHg"}
